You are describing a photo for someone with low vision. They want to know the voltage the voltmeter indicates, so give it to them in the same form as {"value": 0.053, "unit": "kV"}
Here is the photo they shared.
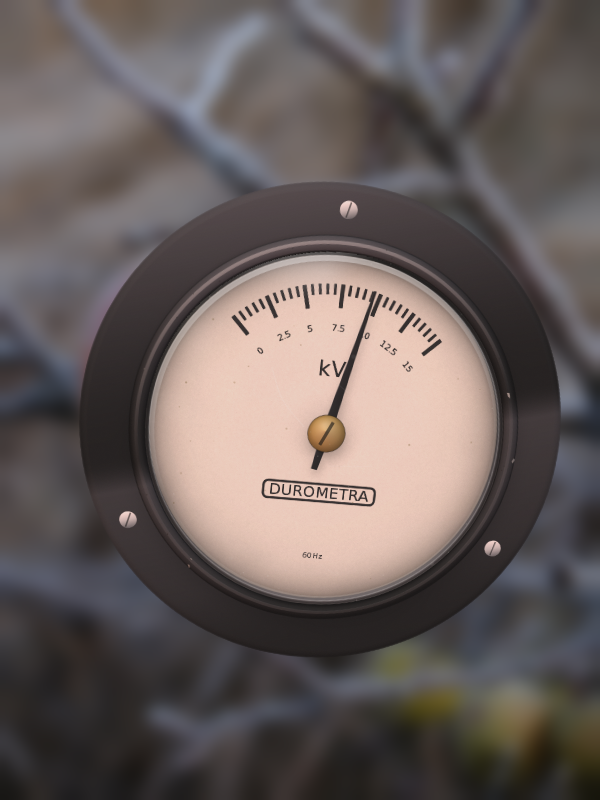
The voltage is {"value": 9.5, "unit": "kV"}
